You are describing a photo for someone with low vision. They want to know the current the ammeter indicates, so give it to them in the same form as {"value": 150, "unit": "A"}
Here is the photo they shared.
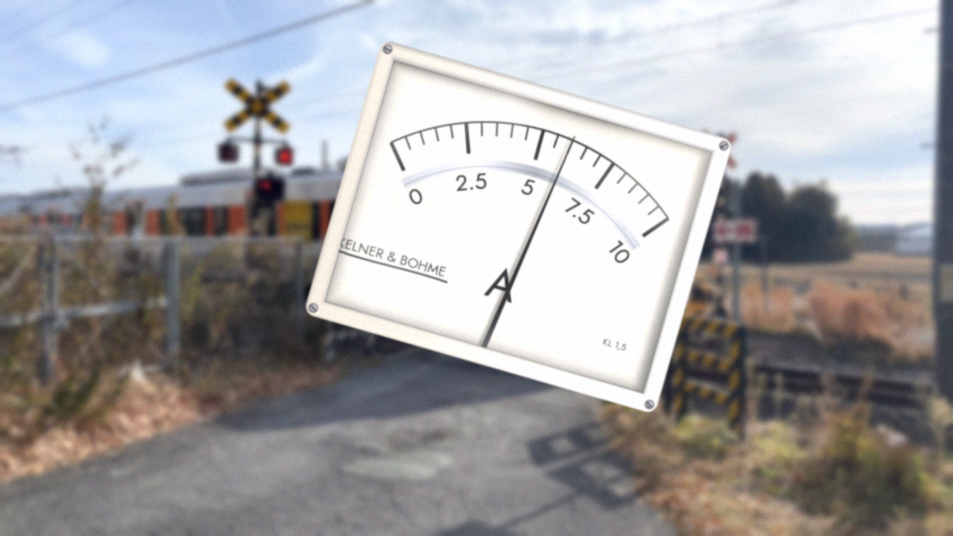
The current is {"value": 6, "unit": "A"}
